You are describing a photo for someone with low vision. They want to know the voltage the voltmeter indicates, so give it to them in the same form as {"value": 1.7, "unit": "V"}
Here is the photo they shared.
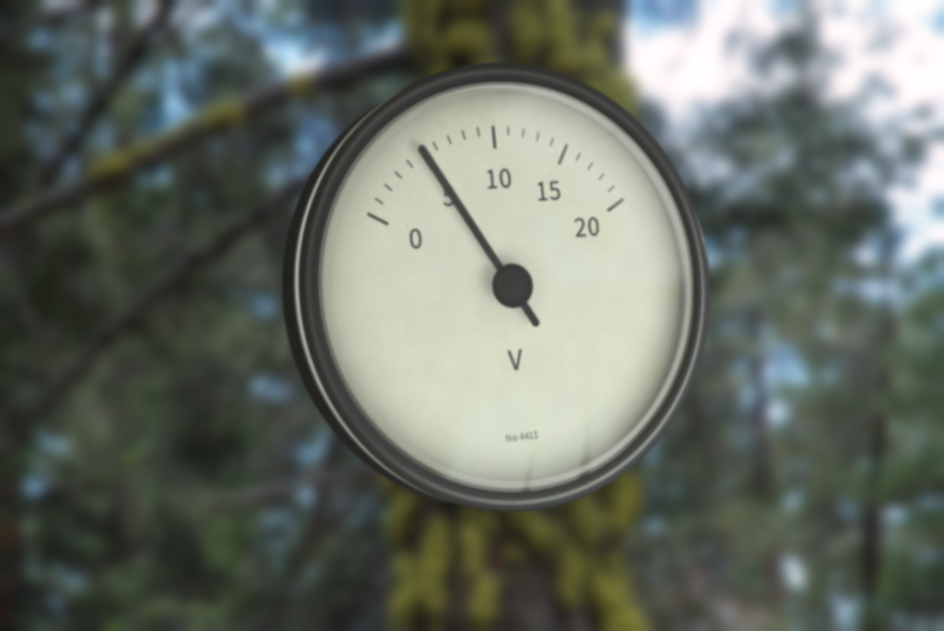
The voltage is {"value": 5, "unit": "V"}
